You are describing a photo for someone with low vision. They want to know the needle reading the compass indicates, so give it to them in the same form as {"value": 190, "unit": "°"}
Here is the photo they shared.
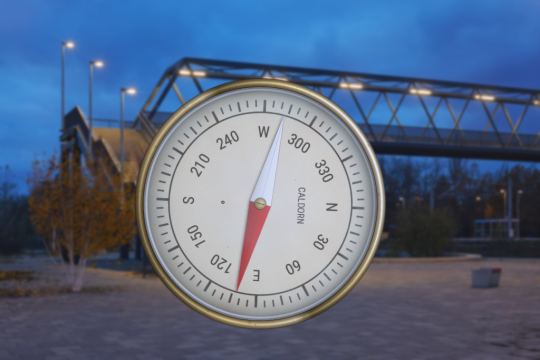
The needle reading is {"value": 102.5, "unit": "°"}
